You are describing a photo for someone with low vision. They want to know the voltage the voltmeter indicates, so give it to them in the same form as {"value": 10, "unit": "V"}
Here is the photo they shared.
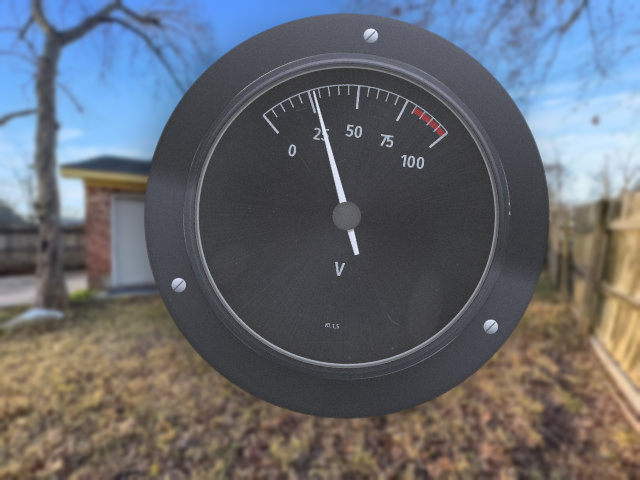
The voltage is {"value": 27.5, "unit": "V"}
